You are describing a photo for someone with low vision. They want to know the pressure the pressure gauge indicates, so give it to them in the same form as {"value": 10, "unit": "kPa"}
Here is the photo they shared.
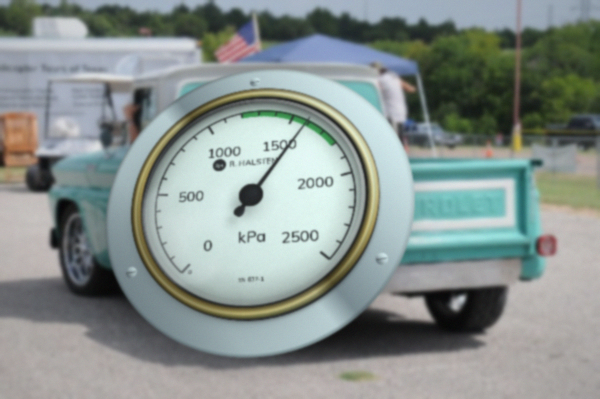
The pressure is {"value": 1600, "unit": "kPa"}
